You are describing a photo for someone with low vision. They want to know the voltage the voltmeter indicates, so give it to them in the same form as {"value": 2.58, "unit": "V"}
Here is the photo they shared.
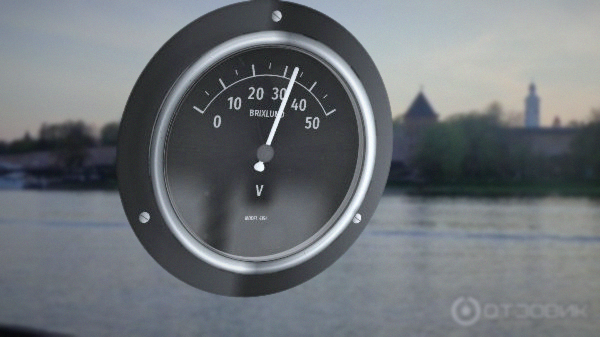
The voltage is {"value": 32.5, "unit": "V"}
